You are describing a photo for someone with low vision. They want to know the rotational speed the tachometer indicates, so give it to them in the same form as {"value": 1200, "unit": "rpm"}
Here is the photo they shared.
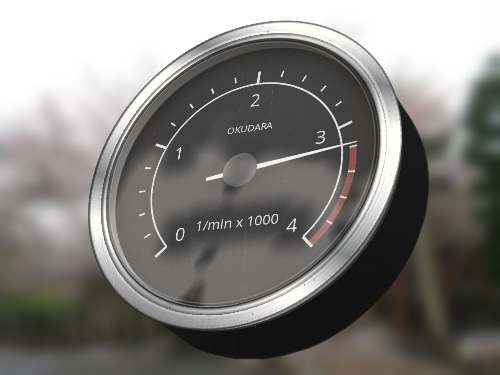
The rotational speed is {"value": 3200, "unit": "rpm"}
